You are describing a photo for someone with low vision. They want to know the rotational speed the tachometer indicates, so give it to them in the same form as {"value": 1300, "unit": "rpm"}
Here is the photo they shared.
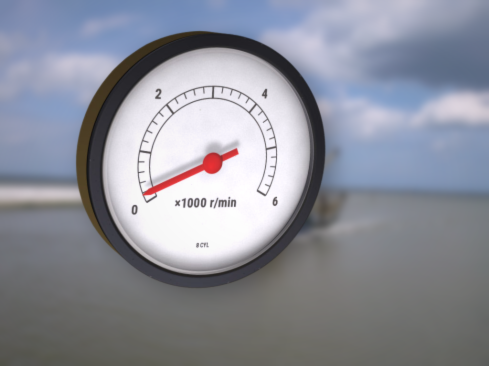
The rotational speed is {"value": 200, "unit": "rpm"}
